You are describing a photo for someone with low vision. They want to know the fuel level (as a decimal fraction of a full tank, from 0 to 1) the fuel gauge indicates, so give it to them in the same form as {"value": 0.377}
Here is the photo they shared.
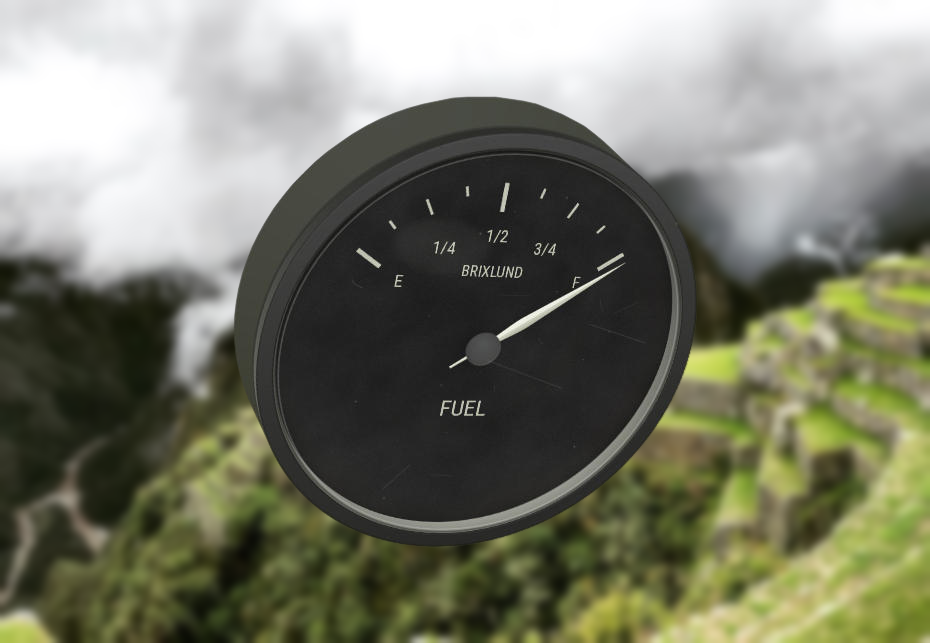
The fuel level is {"value": 1}
